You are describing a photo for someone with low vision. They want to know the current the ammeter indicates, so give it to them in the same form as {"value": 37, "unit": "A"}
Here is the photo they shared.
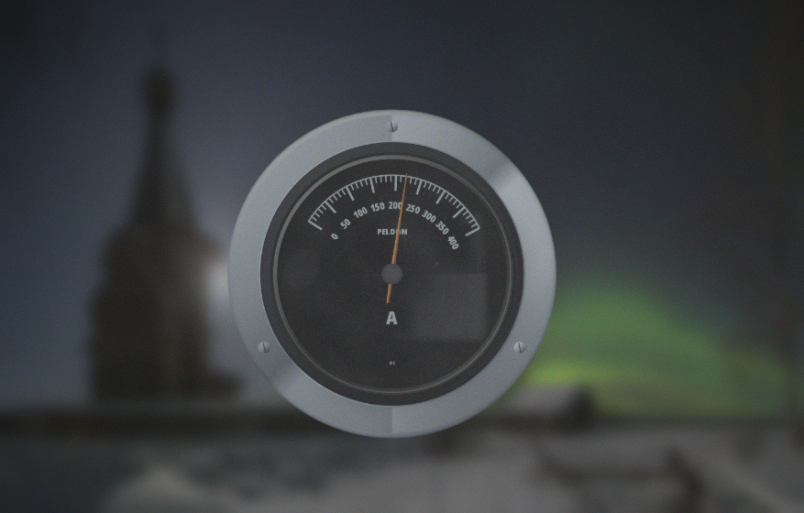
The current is {"value": 220, "unit": "A"}
